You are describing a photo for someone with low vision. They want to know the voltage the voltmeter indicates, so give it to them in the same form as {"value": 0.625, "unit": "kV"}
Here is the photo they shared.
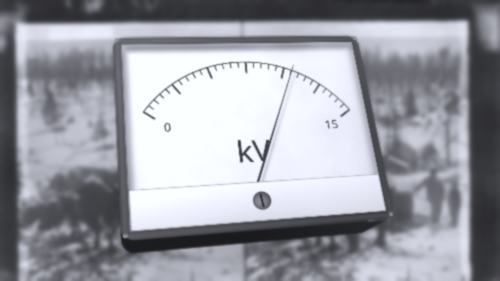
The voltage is {"value": 10.5, "unit": "kV"}
